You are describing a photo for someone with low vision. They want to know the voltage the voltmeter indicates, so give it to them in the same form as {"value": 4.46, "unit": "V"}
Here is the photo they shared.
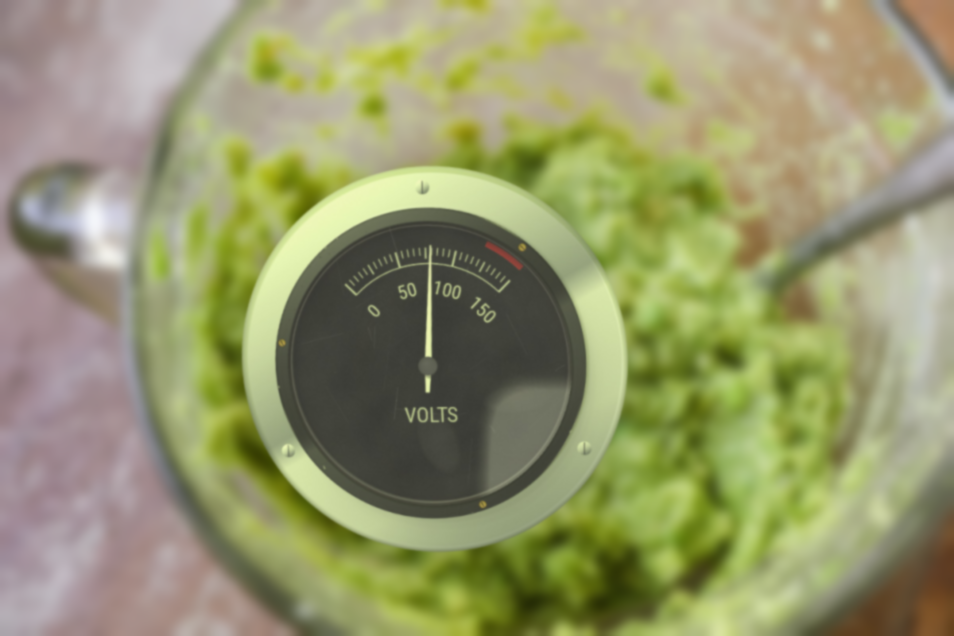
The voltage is {"value": 80, "unit": "V"}
